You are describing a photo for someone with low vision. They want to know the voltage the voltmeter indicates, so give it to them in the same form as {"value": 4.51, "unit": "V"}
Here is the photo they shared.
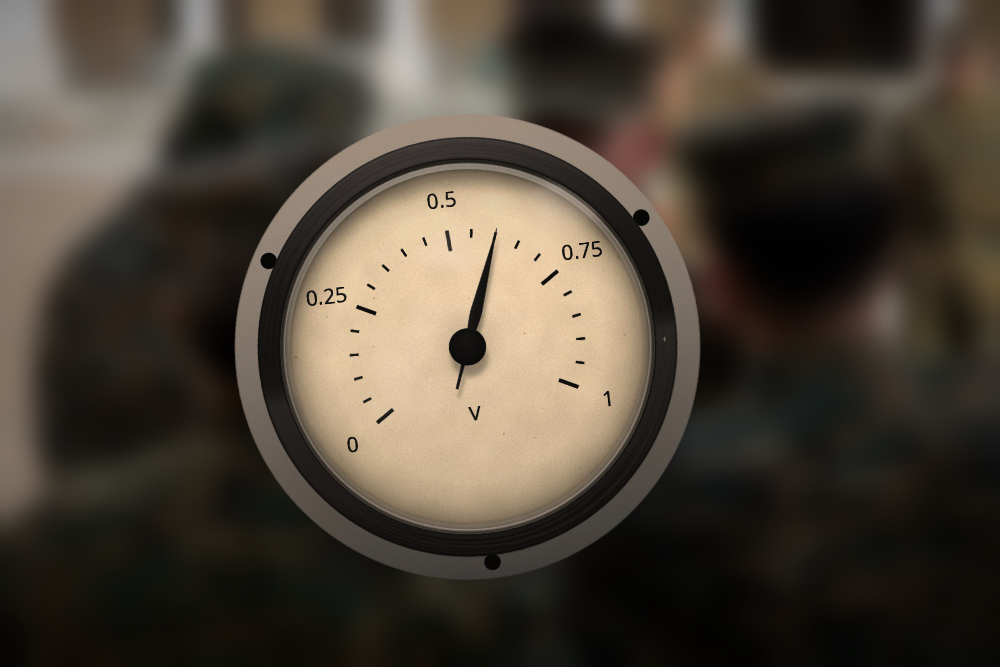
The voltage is {"value": 0.6, "unit": "V"}
